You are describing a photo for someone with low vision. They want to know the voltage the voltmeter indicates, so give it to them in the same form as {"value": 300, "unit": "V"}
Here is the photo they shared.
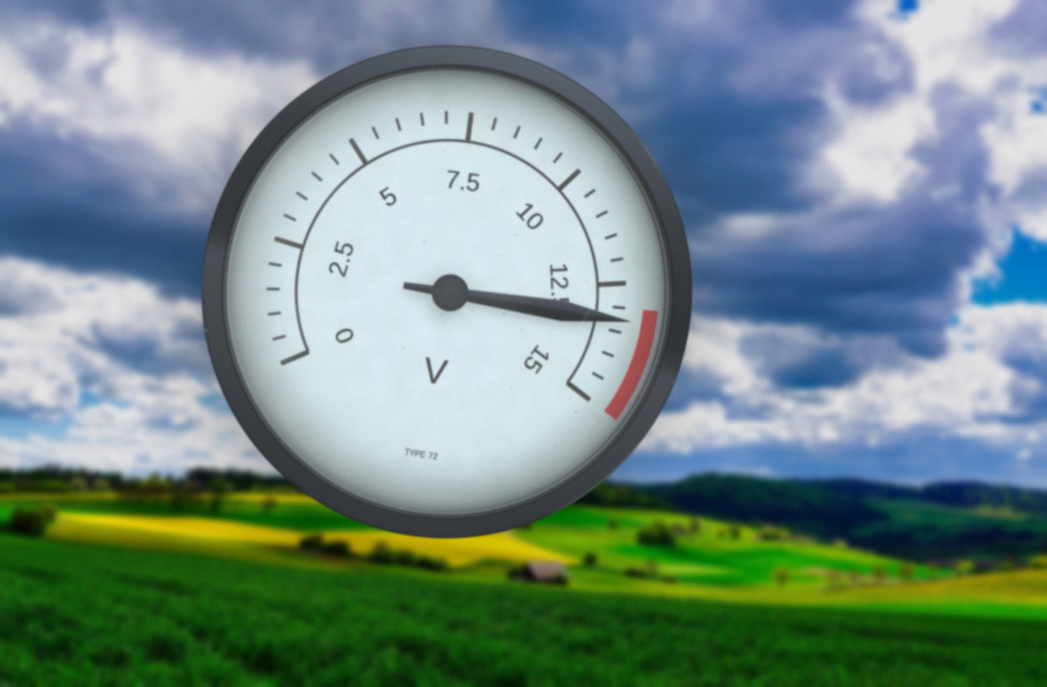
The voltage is {"value": 13.25, "unit": "V"}
